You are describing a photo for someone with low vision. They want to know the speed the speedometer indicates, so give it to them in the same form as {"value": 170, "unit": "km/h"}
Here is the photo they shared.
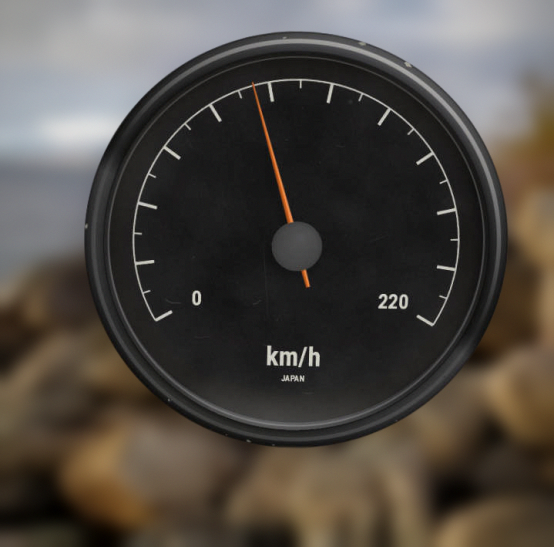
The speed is {"value": 95, "unit": "km/h"}
